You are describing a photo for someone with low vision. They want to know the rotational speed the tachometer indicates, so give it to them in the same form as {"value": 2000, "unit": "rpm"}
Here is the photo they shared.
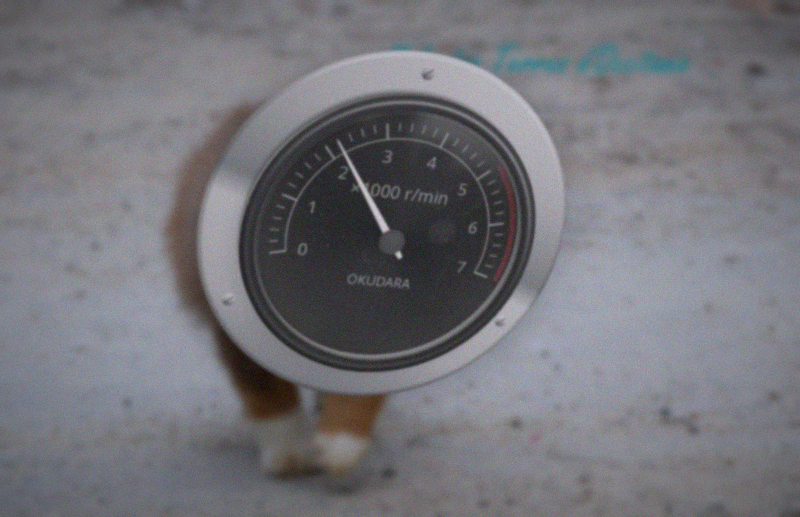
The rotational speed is {"value": 2200, "unit": "rpm"}
